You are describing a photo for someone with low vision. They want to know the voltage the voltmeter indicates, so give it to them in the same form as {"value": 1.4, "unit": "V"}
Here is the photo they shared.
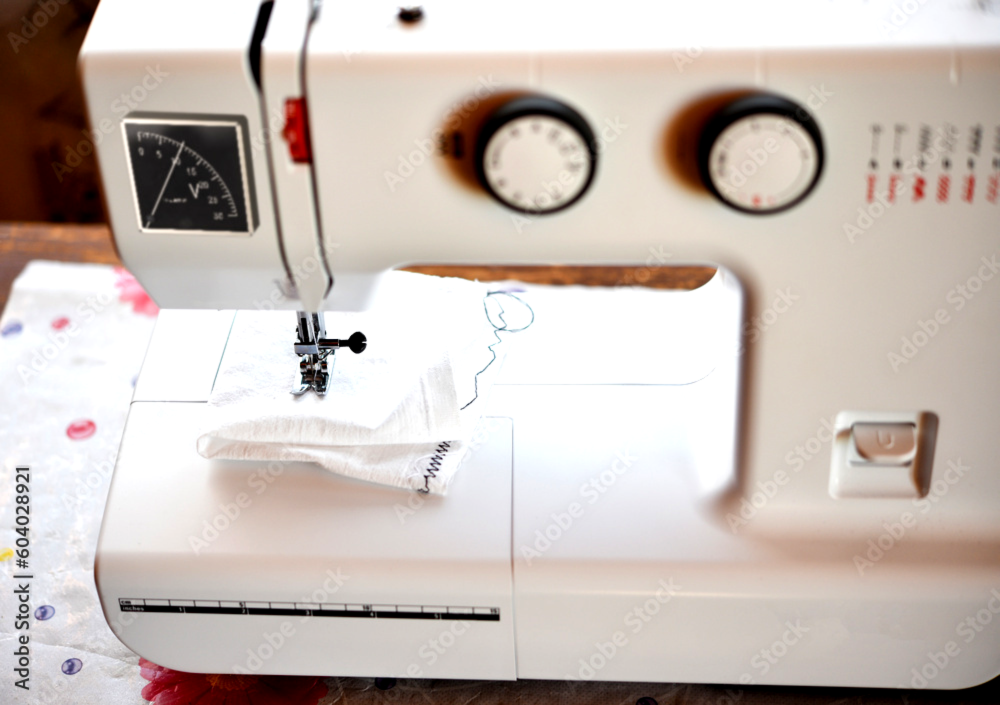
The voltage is {"value": 10, "unit": "V"}
